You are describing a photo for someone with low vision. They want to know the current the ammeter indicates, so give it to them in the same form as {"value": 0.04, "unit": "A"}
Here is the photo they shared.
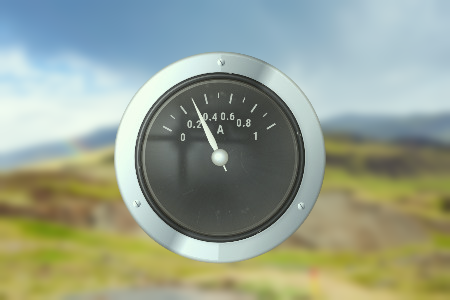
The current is {"value": 0.3, "unit": "A"}
